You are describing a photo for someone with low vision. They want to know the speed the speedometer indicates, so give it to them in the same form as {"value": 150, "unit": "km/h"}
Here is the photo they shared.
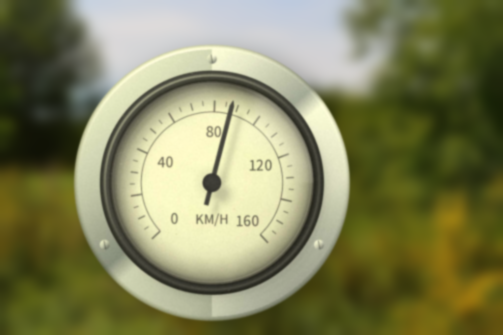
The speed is {"value": 87.5, "unit": "km/h"}
